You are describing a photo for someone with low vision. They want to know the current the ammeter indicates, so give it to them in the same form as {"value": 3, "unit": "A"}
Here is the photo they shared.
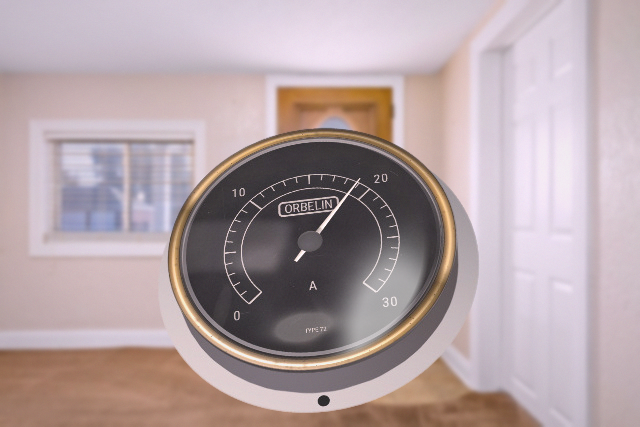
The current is {"value": 19, "unit": "A"}
